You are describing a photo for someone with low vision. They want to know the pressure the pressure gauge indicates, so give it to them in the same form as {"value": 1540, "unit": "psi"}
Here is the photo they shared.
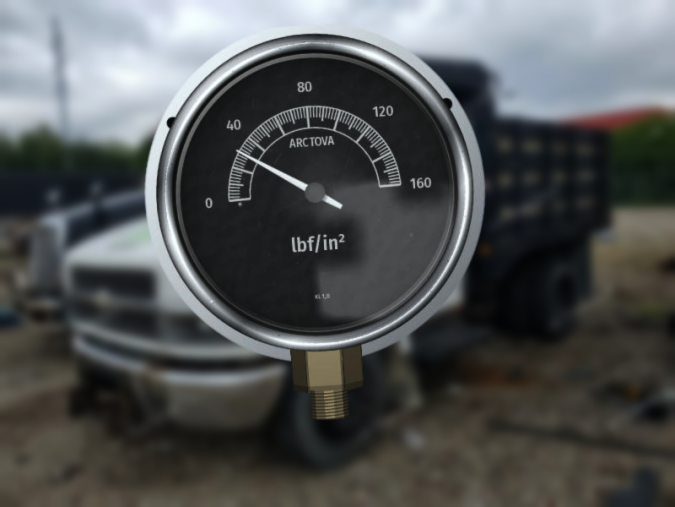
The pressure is {"value": 30, "unit": "psi"}
